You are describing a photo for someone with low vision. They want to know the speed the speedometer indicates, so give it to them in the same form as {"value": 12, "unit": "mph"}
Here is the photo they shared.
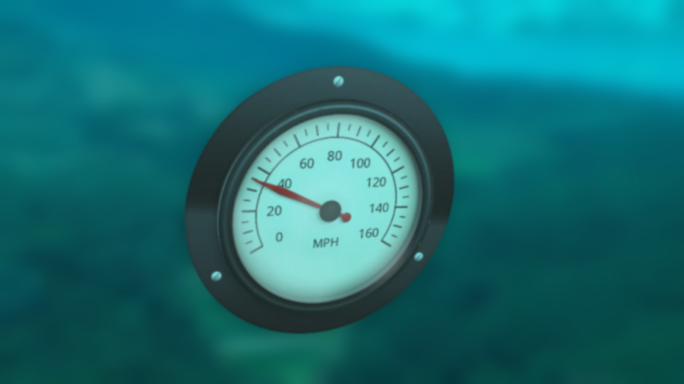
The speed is {"value": 35, "unit": "mph"}
